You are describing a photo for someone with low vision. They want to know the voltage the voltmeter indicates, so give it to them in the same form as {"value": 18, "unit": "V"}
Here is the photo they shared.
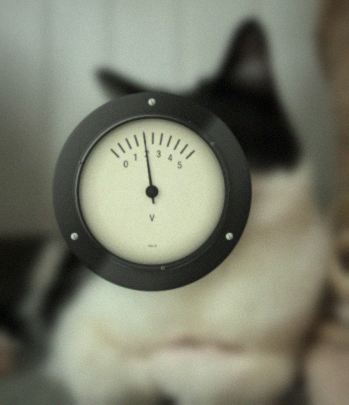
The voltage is {"value": 2, "unit": "V"}
